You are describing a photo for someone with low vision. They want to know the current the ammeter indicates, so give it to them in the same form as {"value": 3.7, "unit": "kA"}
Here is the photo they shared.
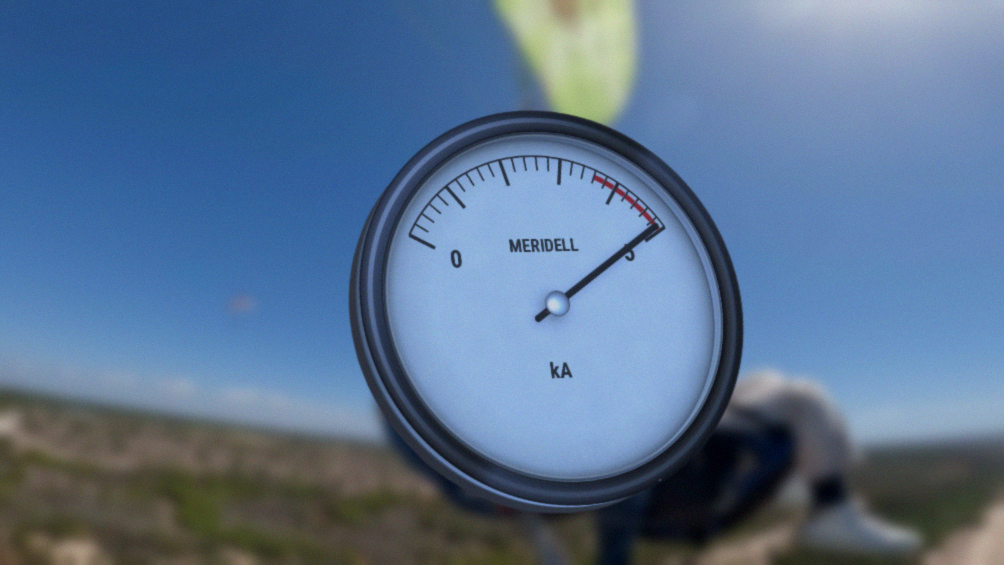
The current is {"value": 4.9, "unit": "kA"}
